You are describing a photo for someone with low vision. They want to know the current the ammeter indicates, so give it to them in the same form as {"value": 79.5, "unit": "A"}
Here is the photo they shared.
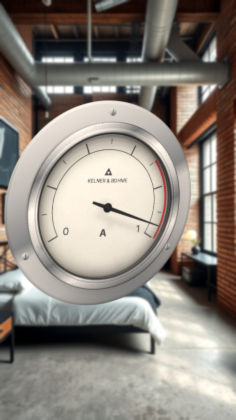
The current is {"value": 0.95, "unit": "A"}
